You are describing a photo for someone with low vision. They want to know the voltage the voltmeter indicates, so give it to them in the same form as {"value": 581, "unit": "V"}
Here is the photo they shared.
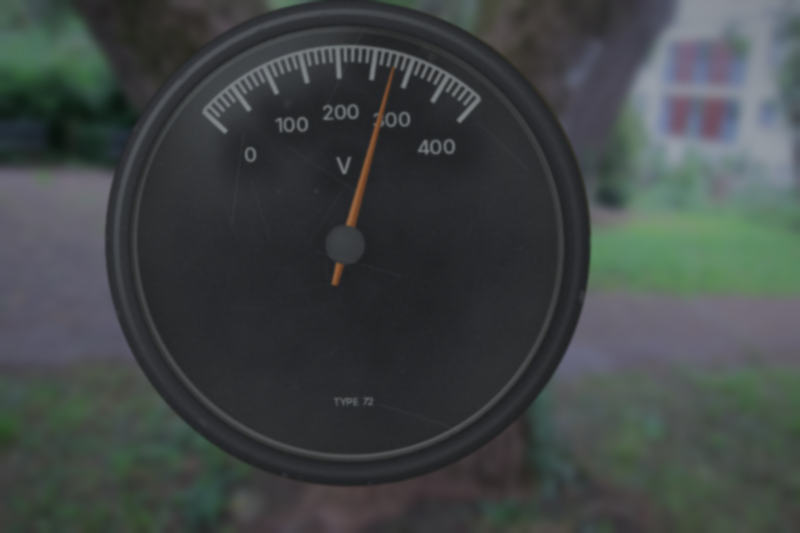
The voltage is {"value": 280, "unit": "V"}
